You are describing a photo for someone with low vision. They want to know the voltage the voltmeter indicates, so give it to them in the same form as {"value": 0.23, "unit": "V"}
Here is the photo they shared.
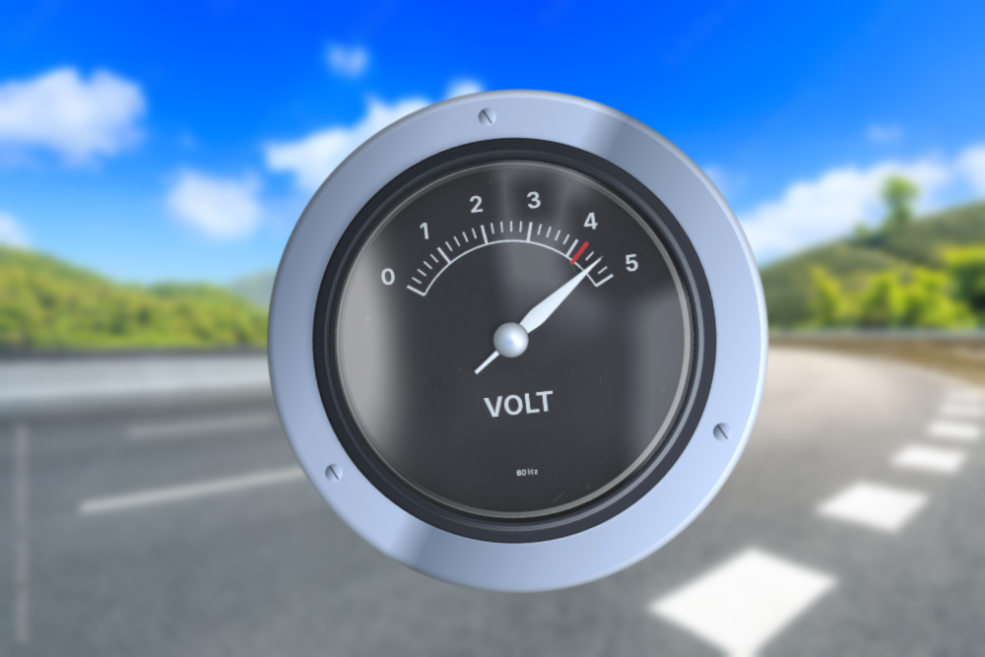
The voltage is {"value": 4.6, "unit": "V"}
